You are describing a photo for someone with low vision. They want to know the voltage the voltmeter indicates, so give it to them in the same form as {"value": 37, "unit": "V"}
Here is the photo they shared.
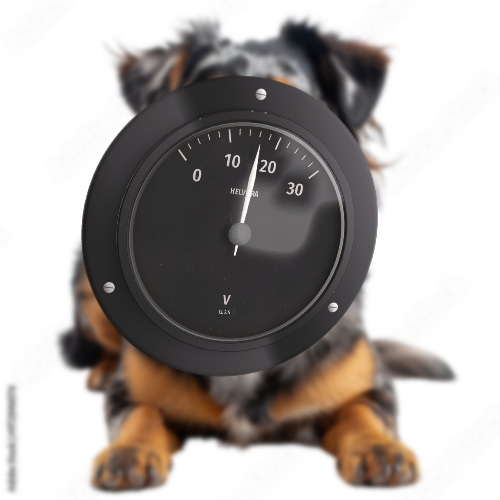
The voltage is {"value": 16, "unit": "V"}
